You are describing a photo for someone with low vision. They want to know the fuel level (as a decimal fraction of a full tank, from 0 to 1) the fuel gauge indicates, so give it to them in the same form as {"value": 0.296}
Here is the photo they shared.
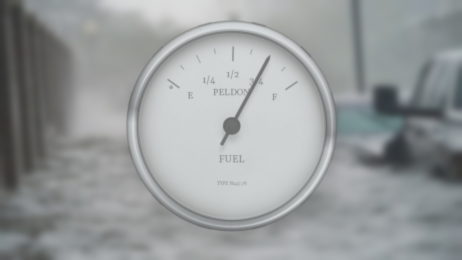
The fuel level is {"value": 0.75}
